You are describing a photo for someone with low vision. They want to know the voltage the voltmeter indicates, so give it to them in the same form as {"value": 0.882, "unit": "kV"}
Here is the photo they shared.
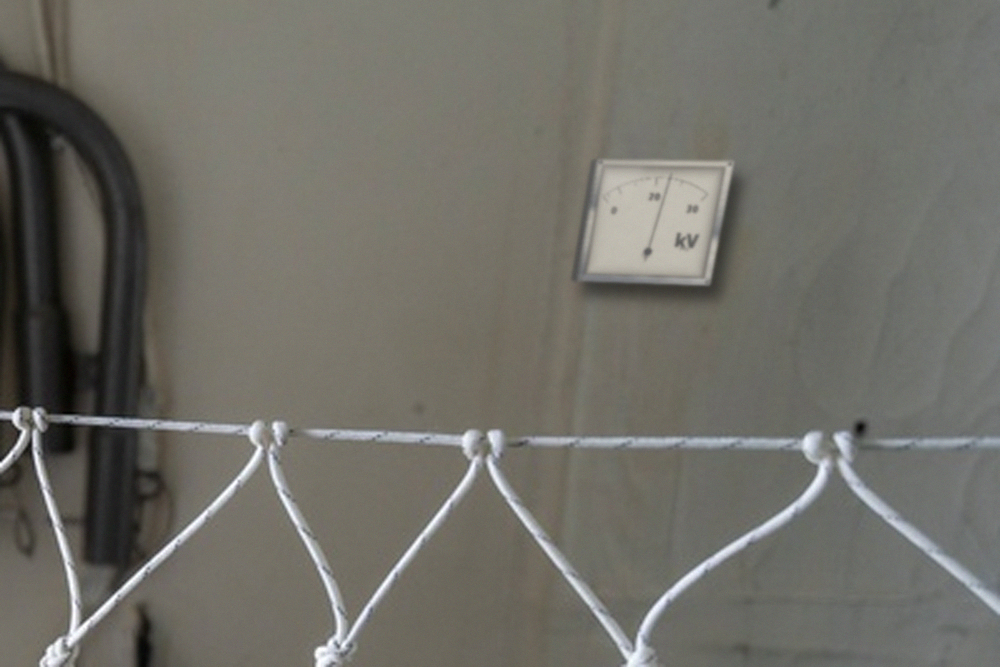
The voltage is {"value": 22.5, "unit": "kV"}
